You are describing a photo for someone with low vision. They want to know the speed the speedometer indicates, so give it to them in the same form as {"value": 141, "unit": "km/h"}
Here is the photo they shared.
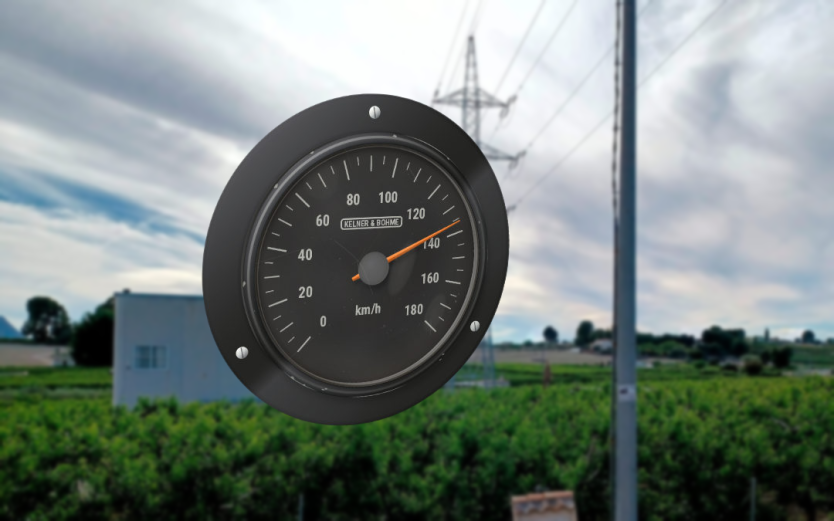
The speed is {"value": 135, "unit": "km/h"}
